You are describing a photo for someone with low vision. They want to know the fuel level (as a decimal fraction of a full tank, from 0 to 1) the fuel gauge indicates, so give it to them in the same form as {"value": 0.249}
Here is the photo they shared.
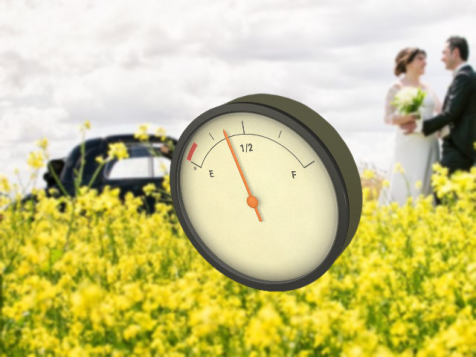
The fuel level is {"value": 0.375}
